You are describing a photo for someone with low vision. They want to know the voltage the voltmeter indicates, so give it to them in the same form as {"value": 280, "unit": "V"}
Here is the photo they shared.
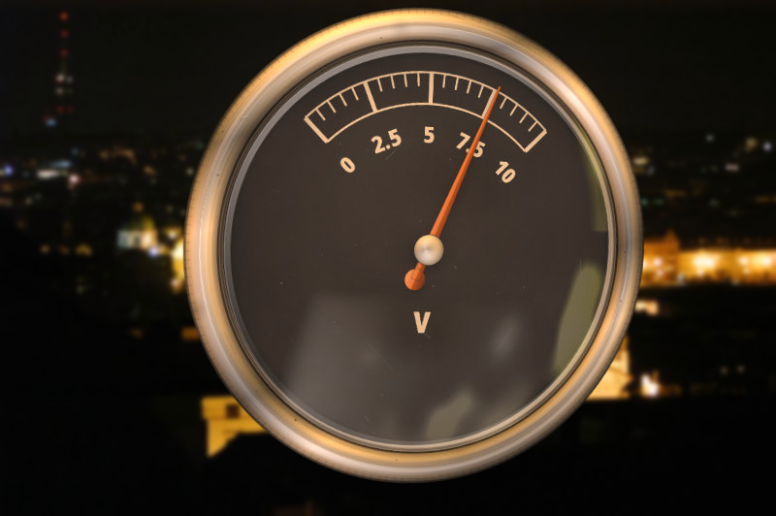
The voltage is {"value": 7.5, "unit": "V"}
